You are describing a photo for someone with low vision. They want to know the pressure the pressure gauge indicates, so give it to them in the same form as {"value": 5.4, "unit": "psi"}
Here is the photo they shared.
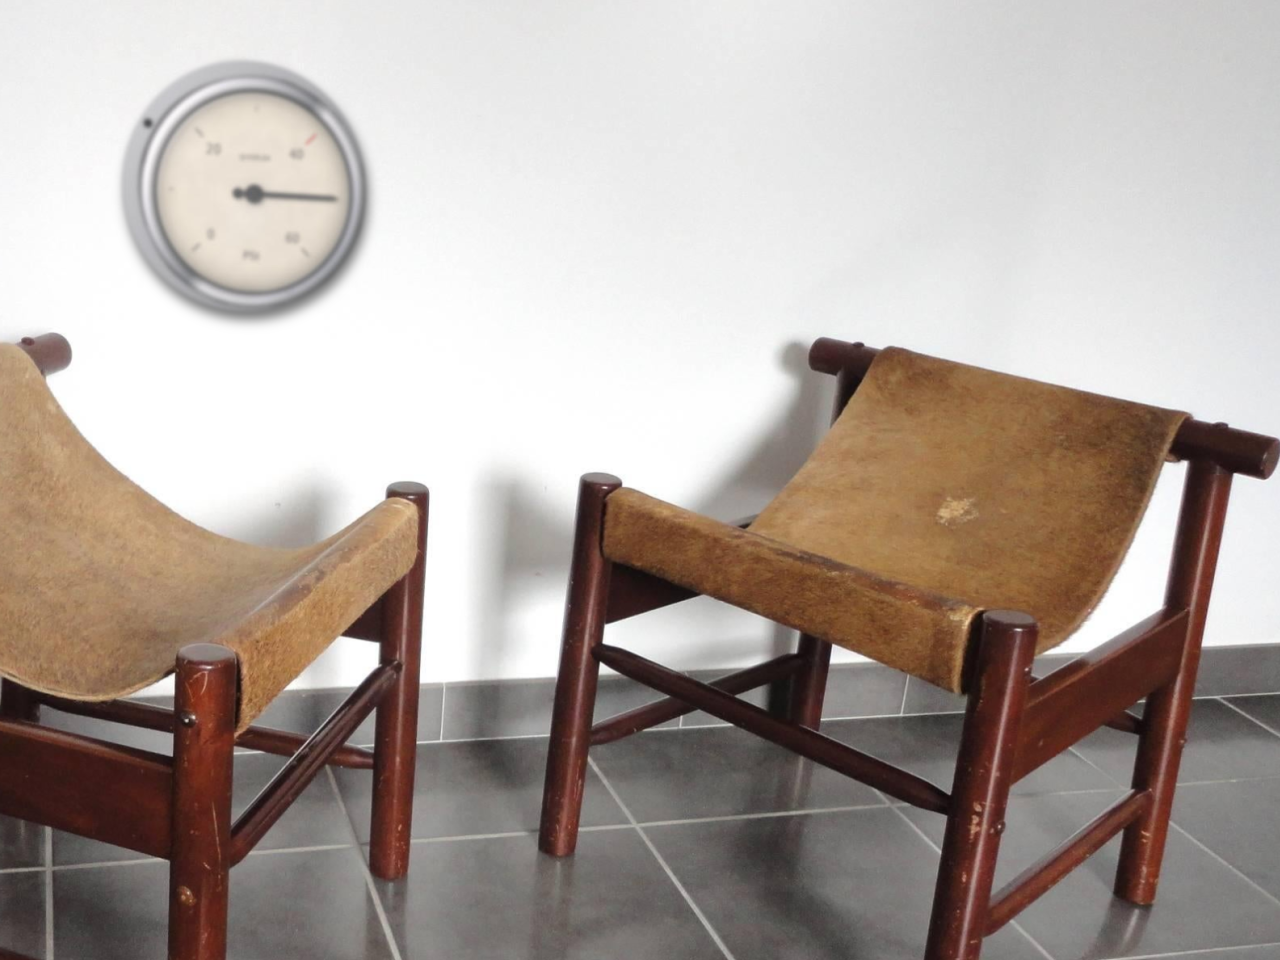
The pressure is {"value": 50, "unit": "psi"}
